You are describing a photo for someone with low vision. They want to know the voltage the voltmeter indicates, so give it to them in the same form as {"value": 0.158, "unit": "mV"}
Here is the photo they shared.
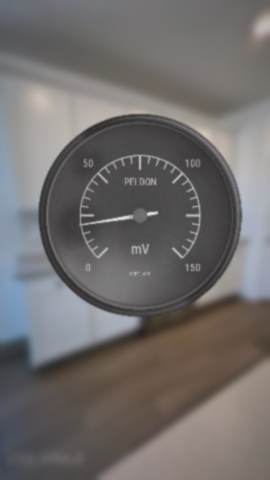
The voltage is {"value": 20, "unit": "mV"}
